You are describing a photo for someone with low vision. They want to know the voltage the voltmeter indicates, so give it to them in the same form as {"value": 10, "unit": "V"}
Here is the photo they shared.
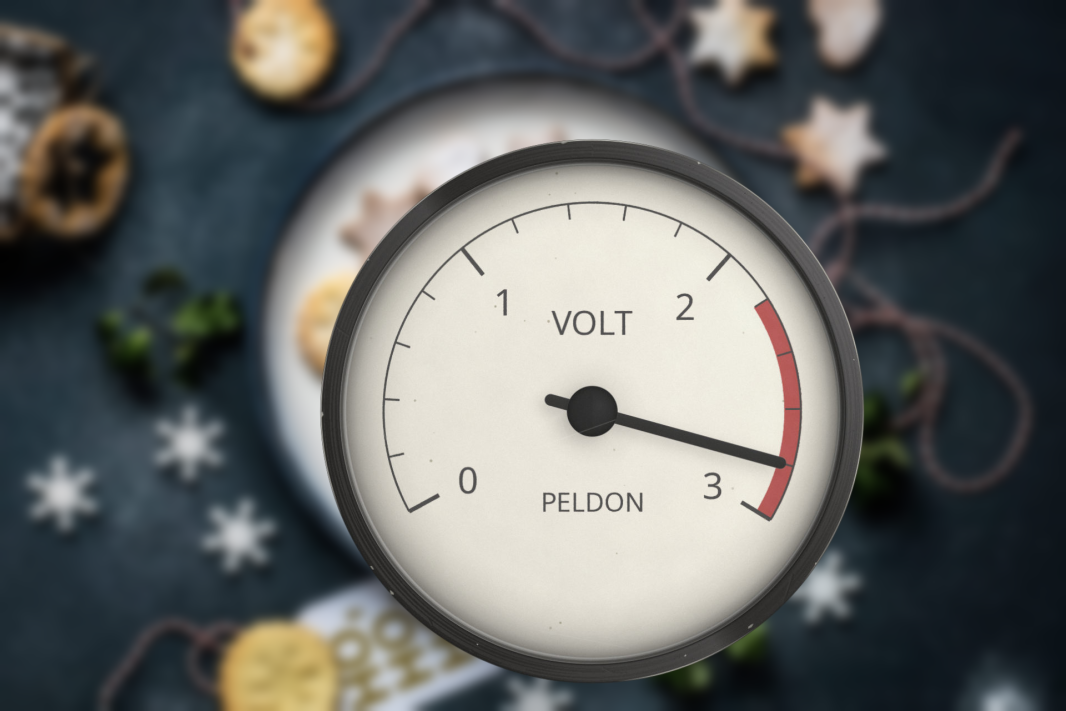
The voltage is {"value": 2.8, "unit": "V"}
